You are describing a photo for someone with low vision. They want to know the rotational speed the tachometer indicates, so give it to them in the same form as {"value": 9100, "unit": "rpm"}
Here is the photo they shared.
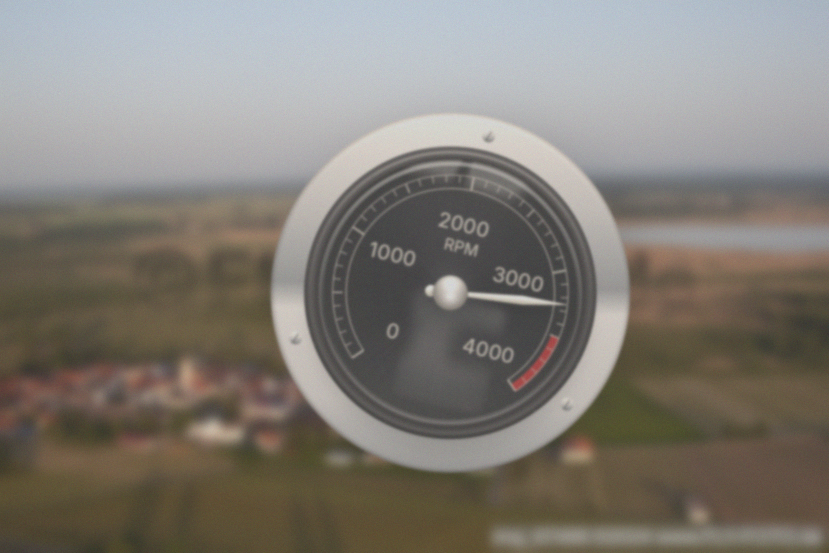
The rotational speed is {"value": 3250, "unit": "rpm"}
